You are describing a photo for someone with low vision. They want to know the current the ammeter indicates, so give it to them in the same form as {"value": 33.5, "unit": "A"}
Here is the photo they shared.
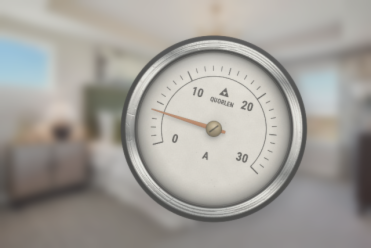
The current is {"value": 4, "unit": "A"}
